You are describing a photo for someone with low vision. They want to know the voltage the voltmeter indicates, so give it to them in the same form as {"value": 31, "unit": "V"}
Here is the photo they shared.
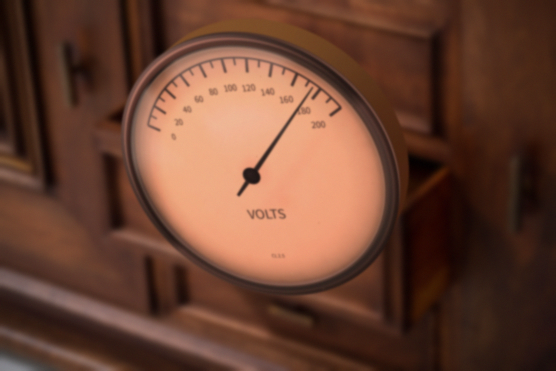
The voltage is {"value": 175, "unit": "V"}
